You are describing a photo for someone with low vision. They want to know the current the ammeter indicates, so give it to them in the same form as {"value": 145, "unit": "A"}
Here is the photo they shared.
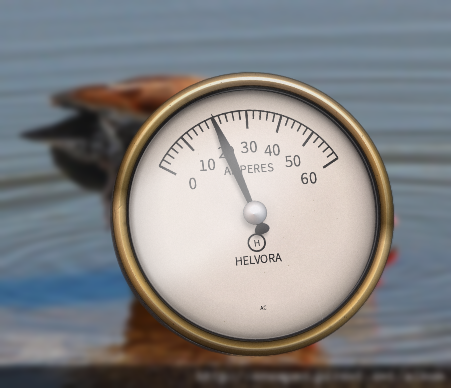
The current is {"value": 20, "unit": "A"}
